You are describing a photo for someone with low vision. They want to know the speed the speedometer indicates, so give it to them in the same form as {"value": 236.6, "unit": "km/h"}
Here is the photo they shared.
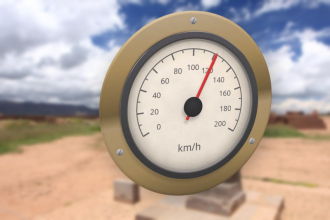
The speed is {"value": 120, "unit": "km/h"}
